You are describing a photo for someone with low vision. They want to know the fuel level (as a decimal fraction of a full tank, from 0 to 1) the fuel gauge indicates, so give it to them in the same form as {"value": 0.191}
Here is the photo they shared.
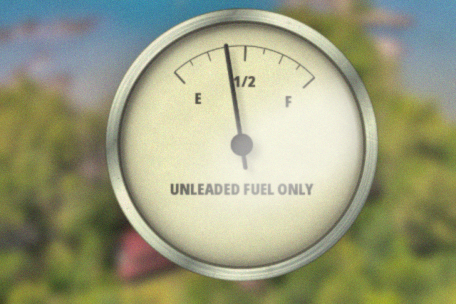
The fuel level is {"value": 0.375}
